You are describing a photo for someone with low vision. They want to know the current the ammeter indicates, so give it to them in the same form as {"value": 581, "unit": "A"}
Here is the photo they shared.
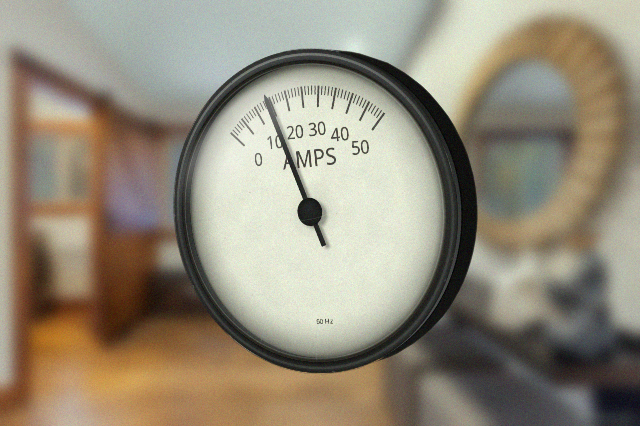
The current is {"value": 15, "unit": "A"}
